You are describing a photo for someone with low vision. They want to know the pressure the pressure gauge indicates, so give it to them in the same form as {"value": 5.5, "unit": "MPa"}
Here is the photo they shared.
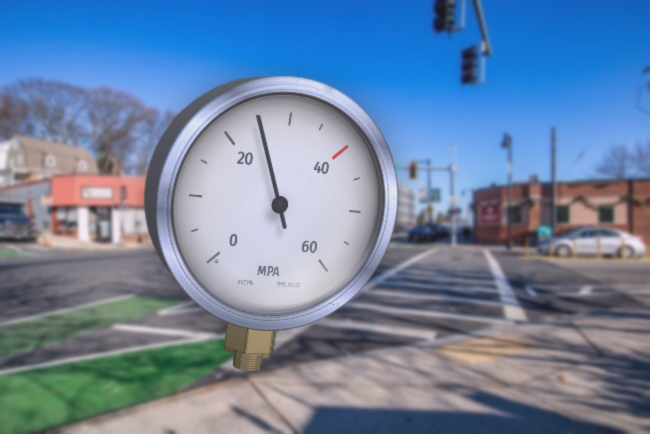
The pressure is {"value": 25, "unit": "MPa"}
